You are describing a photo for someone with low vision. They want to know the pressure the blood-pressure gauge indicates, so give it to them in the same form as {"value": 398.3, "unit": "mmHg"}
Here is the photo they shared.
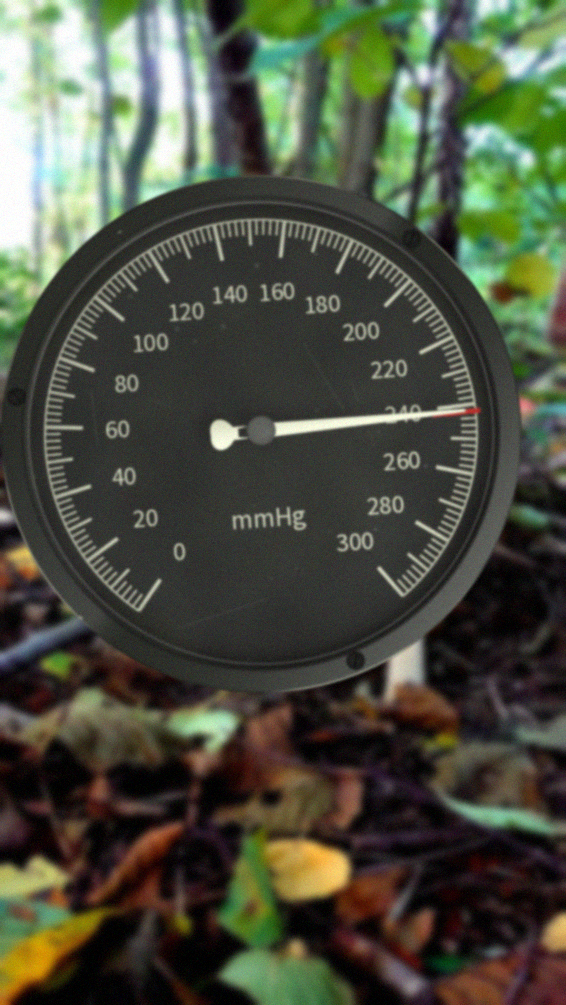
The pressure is {"value": 242, "unit": "mmHg"}
